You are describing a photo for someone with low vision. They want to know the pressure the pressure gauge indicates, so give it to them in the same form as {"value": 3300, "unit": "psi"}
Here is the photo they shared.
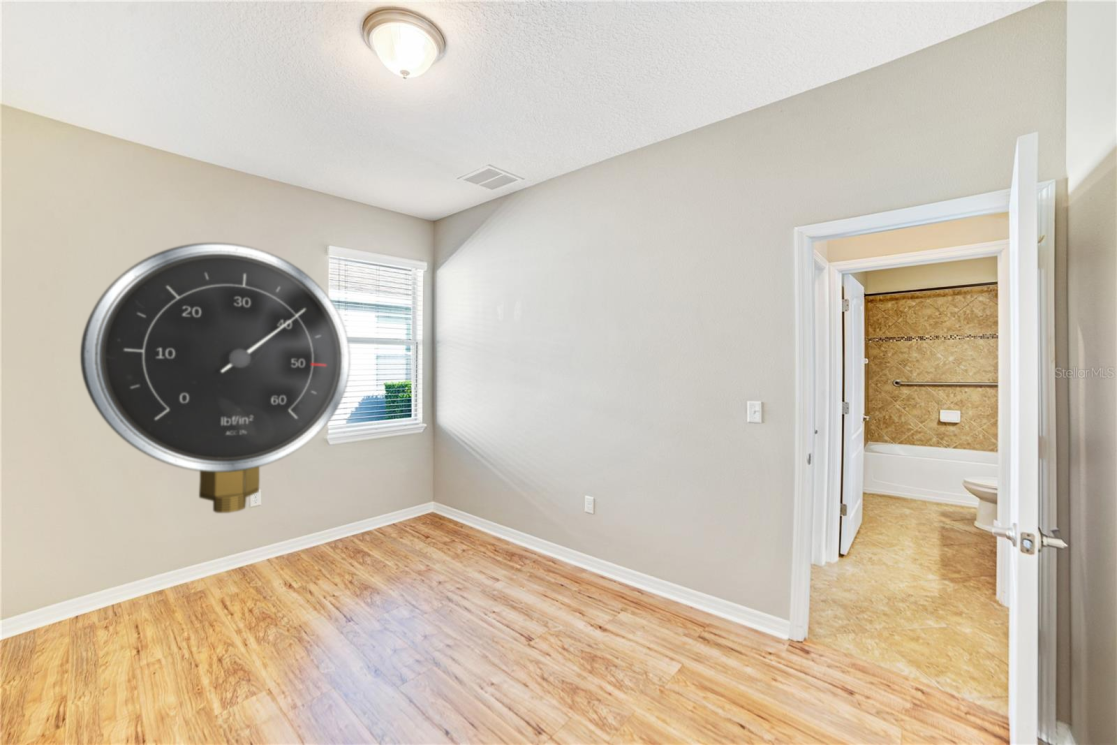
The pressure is {"value": 40, "unit": "psi"}
